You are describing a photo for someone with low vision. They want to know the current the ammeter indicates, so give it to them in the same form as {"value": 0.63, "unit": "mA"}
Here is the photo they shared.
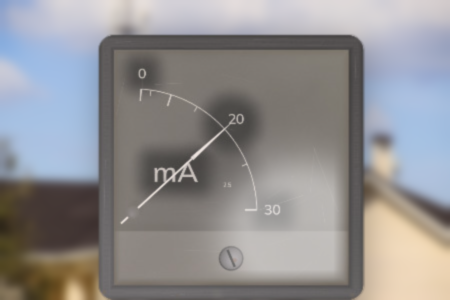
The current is {"value": 20, "unit": "mA"}
